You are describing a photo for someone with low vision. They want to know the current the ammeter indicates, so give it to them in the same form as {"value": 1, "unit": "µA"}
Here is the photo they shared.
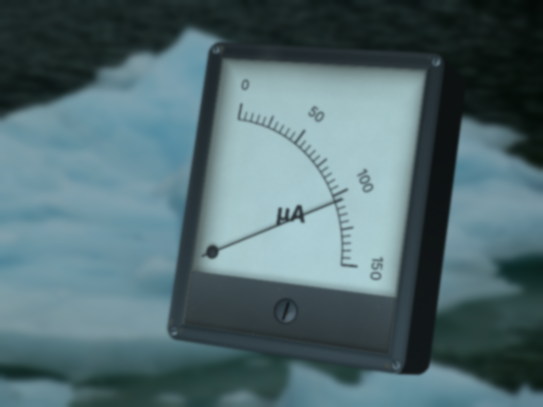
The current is {"value": 105, "unit": "µA"}
